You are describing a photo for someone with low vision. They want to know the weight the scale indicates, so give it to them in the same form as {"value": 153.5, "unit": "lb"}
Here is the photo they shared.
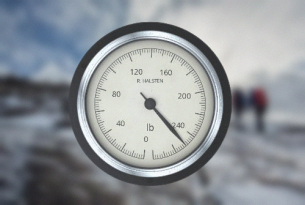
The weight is {"value": 250, "unit": "lb"}
